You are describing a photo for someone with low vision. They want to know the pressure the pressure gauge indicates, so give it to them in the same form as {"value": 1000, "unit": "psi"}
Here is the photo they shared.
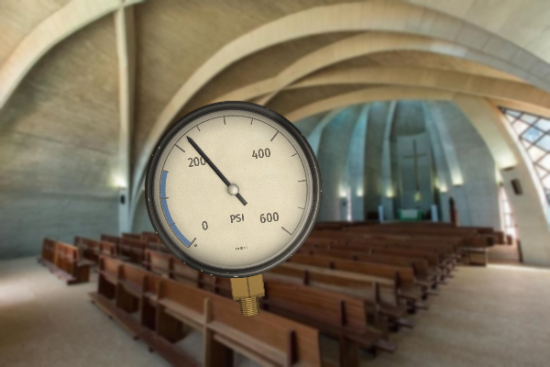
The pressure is {"value": 225, "unit": "psi"}
